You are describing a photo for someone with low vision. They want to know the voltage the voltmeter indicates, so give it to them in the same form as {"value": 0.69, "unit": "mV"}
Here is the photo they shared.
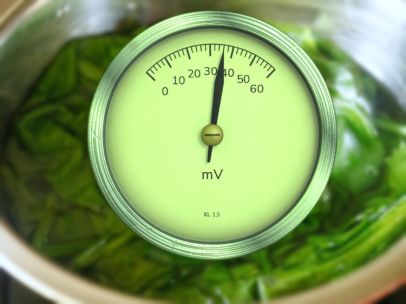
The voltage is {"value": 36, "unit": "mV"}
